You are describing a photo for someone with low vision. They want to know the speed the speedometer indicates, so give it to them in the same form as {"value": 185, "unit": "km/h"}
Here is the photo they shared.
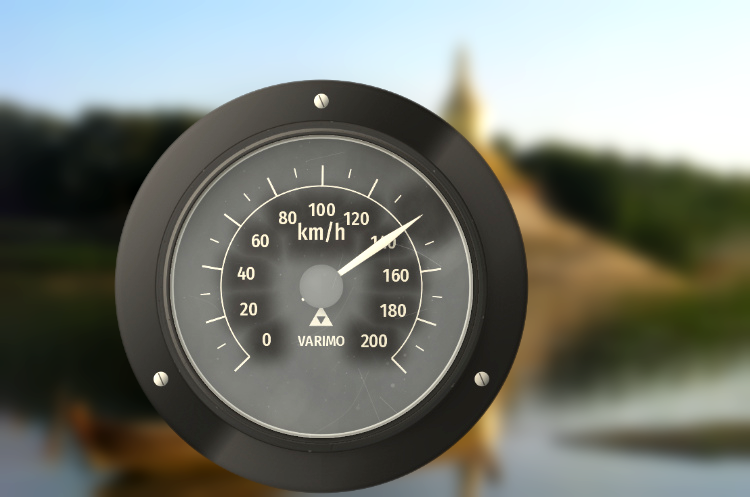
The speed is {"value": 140, "unit": "km/h"}
